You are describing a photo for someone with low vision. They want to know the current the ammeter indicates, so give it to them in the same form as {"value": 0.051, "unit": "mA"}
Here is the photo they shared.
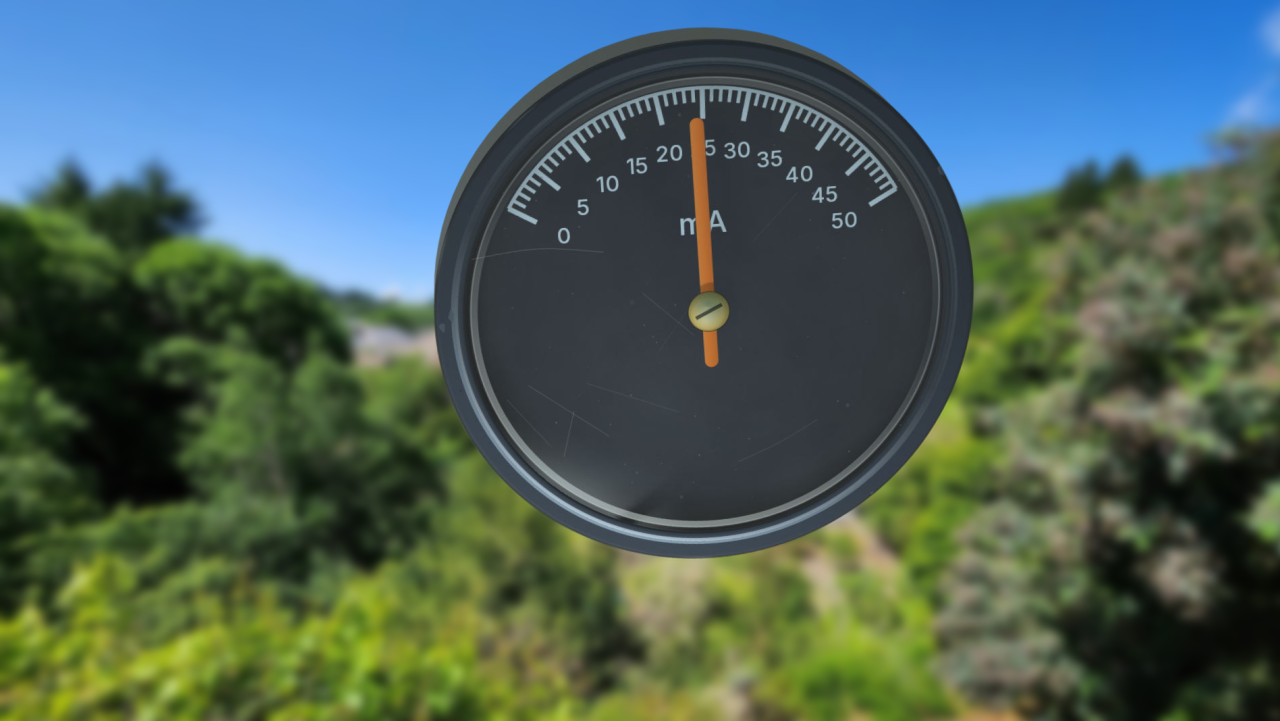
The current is {"value": 24, "unit": "mA"}
